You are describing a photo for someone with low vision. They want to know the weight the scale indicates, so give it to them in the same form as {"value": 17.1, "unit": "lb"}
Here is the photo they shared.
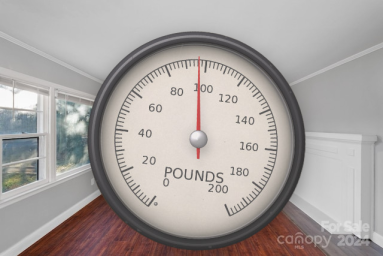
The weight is {"value": 96, "unit": "lb"}
